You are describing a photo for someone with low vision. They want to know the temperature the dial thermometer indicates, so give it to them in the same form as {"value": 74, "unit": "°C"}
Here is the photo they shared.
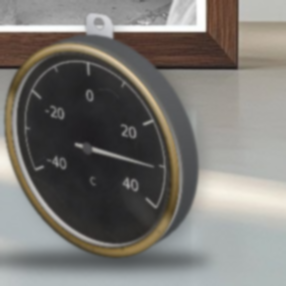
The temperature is {"value": 30, "unit": "°C"}
